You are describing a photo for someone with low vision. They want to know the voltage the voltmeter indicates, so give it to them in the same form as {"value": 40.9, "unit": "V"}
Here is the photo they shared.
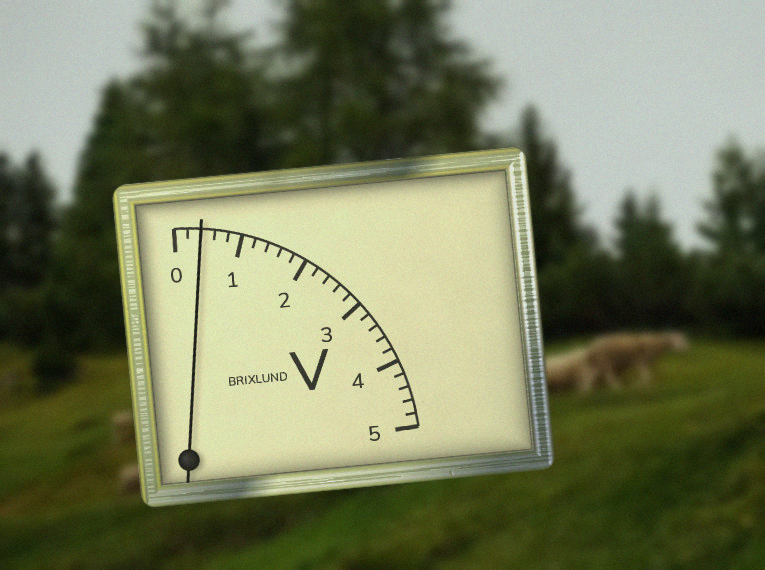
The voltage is {"value": 0.4, "unit": "V"}
